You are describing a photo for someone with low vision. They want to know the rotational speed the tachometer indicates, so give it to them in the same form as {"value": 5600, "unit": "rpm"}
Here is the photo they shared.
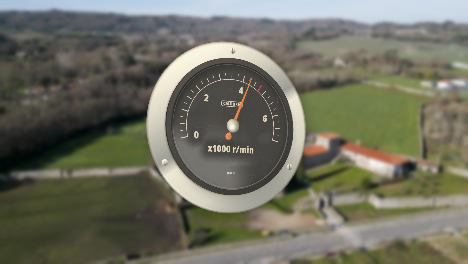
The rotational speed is {"value": 4250, "unit": "rpm"}
